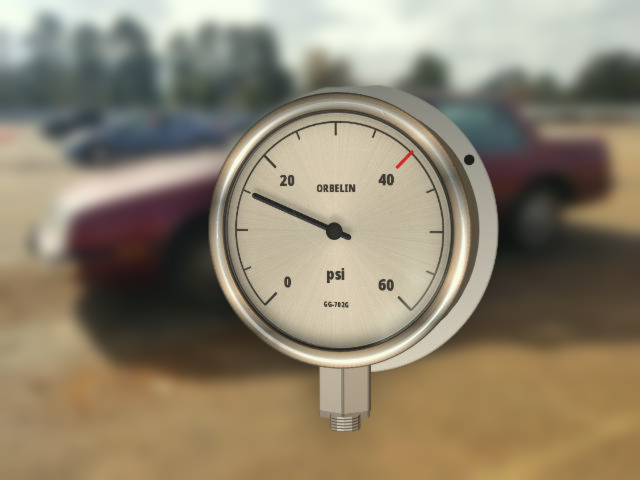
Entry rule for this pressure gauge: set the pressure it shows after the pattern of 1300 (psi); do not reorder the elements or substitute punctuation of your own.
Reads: 15 (psi)
